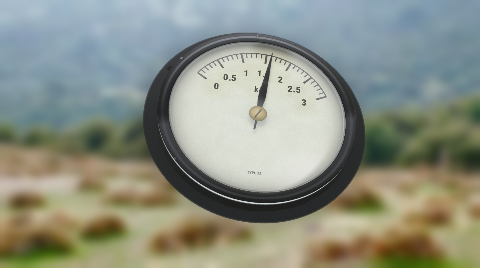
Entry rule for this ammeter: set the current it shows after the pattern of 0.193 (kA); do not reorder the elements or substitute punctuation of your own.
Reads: 1.6 (kA)
